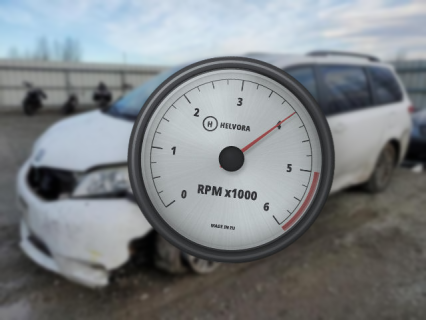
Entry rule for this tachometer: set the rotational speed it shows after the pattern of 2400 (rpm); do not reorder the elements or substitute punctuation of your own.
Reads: 4000 (rpm)
